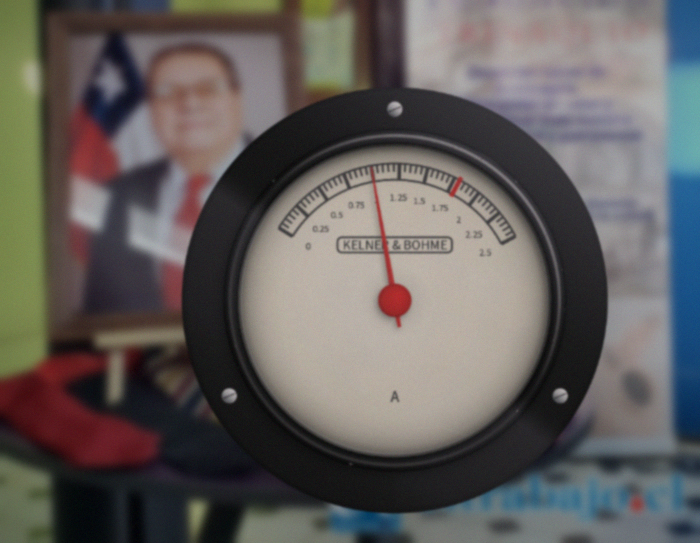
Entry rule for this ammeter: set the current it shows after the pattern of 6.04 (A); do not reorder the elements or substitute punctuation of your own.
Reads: 1 (A)
